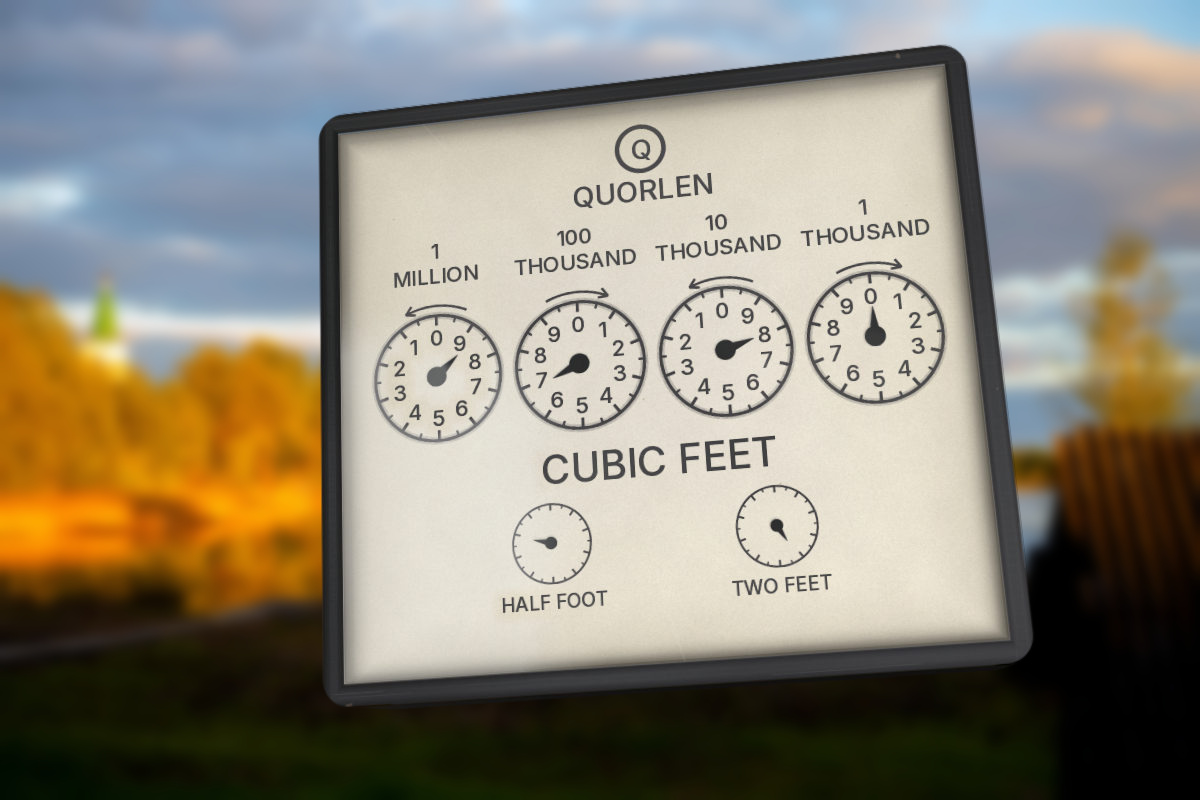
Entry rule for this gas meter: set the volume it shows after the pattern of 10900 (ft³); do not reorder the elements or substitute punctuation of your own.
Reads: 868000 (ft³)
